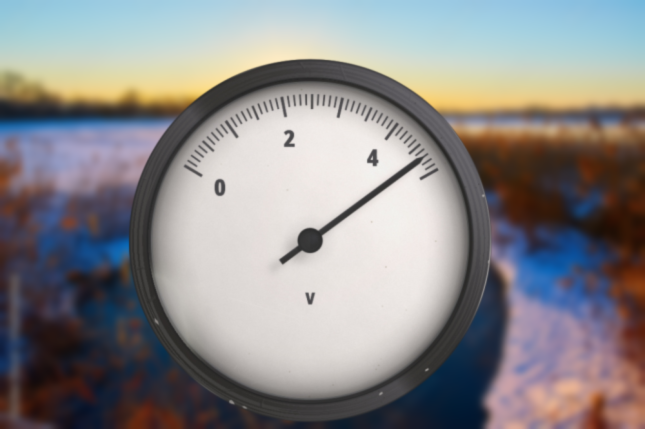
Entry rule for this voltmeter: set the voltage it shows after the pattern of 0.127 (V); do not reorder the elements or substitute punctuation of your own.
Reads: 4.7 (V)
